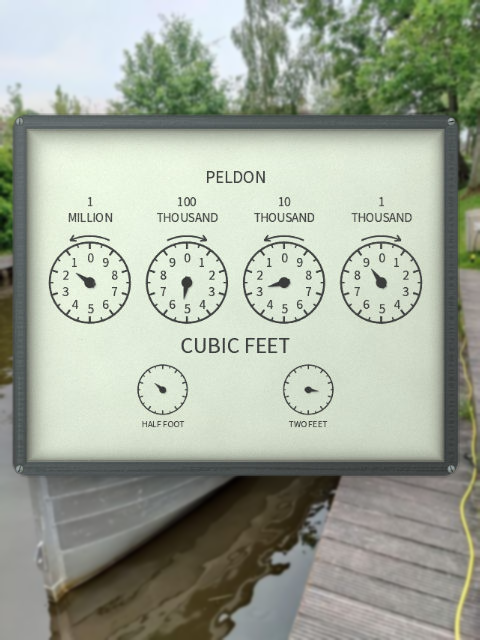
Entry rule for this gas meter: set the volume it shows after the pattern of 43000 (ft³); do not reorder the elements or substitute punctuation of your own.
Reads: 152900 (ft³)
